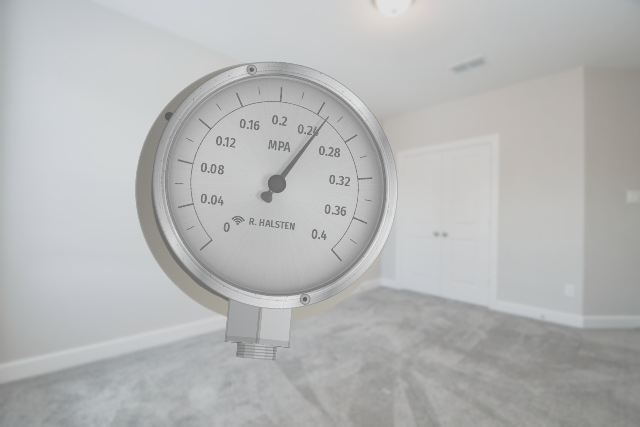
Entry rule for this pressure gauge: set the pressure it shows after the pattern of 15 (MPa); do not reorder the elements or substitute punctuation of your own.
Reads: 0.25 (MPa)
